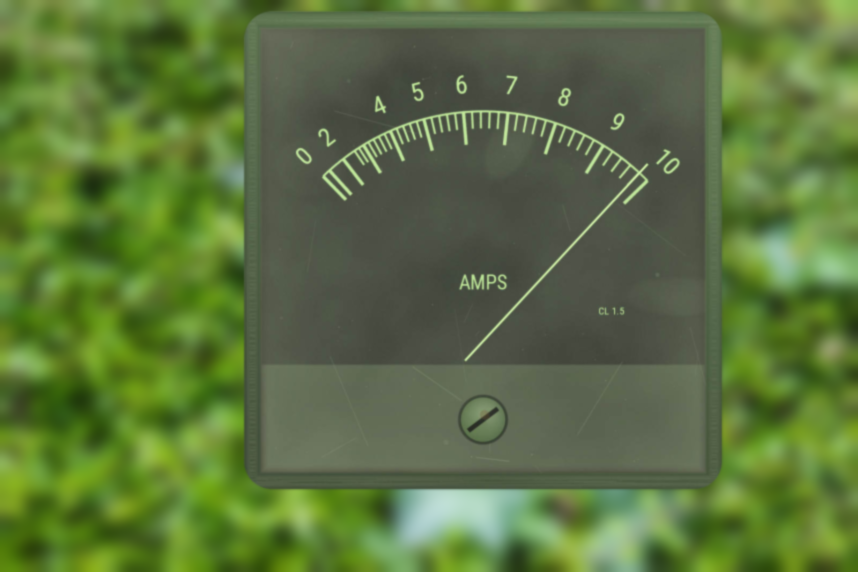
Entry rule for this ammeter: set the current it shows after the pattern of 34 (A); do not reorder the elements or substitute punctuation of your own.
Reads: 9.8 (A)
